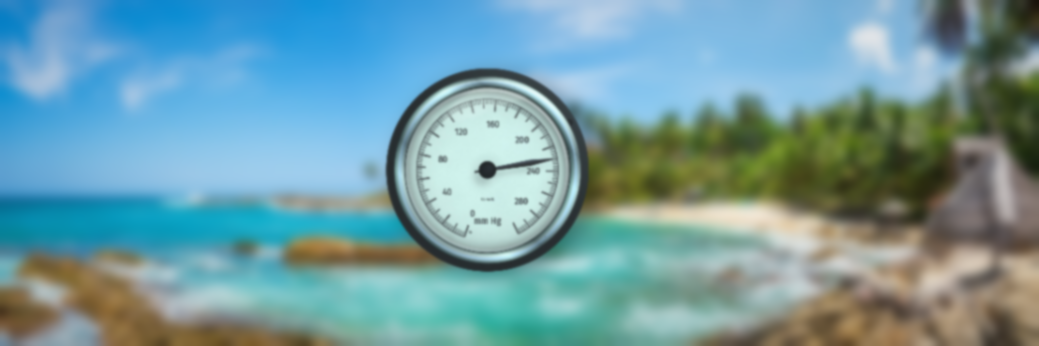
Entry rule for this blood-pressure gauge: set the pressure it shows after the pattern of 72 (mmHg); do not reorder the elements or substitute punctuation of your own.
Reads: 230 (mmHg)
